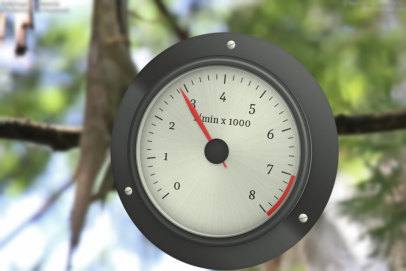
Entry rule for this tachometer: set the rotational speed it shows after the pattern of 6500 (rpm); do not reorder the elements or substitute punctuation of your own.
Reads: 2900 (rpm)
